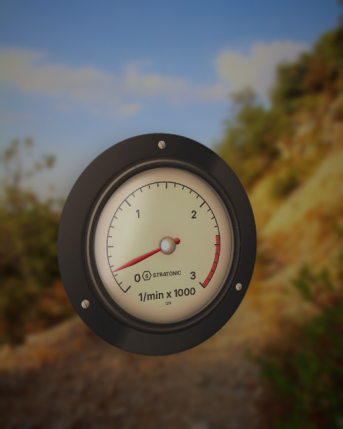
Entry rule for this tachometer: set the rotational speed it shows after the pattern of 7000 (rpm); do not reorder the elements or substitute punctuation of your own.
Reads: 250 (rpm)
